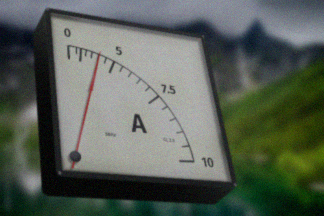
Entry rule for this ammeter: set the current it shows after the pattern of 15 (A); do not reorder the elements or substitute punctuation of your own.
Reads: 4 (A)
